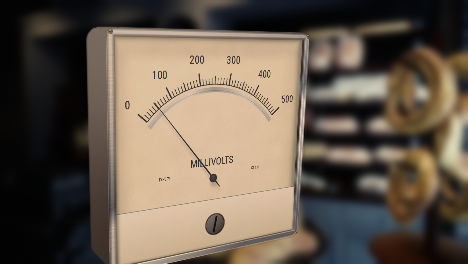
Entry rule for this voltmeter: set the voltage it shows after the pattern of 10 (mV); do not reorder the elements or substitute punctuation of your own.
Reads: 50 (mV)
